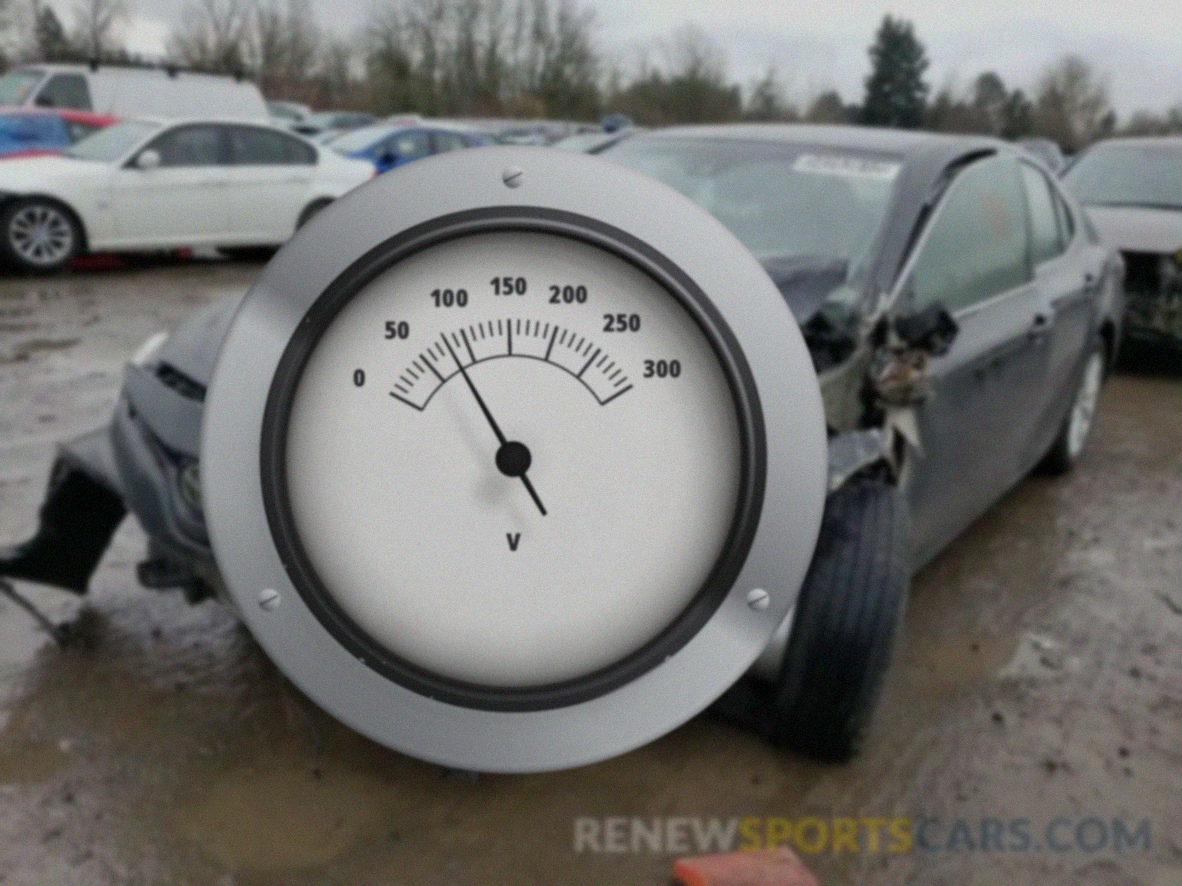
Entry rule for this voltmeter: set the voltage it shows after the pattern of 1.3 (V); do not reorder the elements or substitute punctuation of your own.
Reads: 80 (V)
